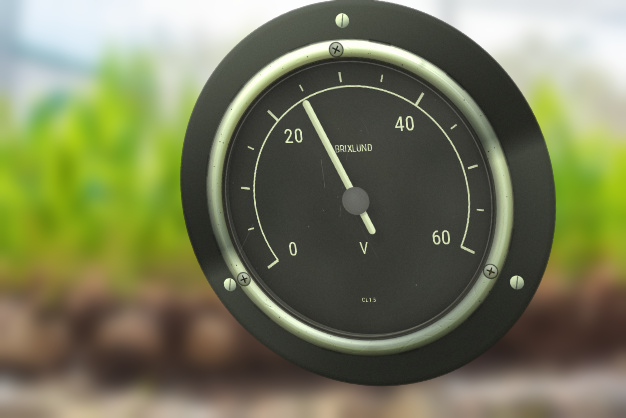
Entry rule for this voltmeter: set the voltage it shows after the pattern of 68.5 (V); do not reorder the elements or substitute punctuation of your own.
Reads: 25 (V)
